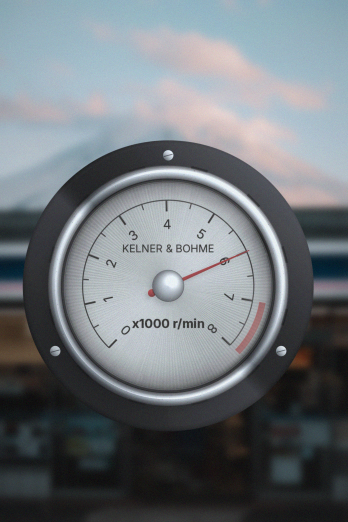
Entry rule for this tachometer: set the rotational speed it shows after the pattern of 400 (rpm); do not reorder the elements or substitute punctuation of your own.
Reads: 6000 (rpm)
